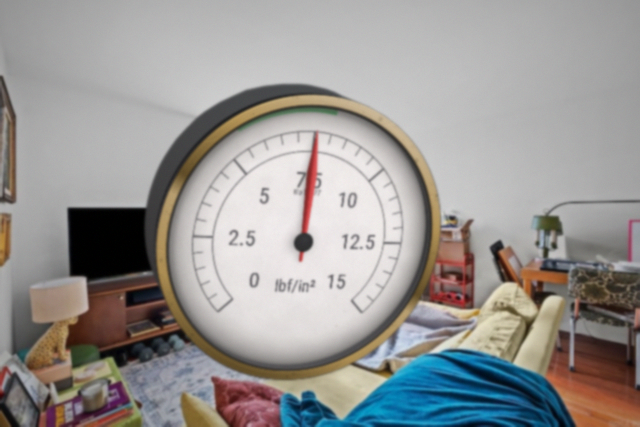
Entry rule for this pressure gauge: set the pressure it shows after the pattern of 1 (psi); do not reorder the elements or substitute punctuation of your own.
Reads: 7.5 (psi)
